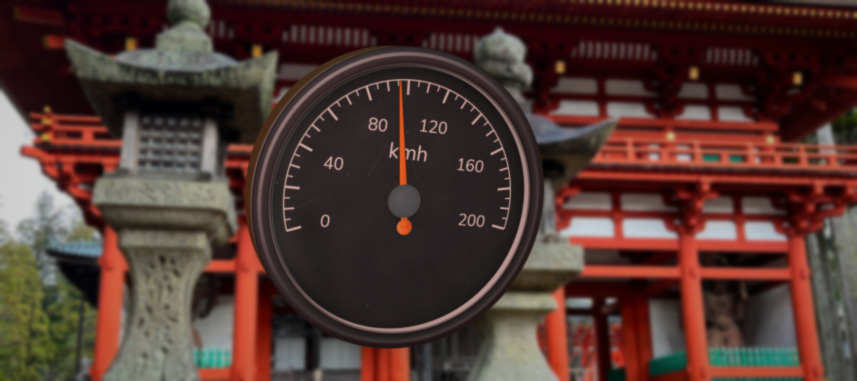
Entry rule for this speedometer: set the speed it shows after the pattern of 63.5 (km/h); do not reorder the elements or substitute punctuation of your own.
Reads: 95 (km/h)
